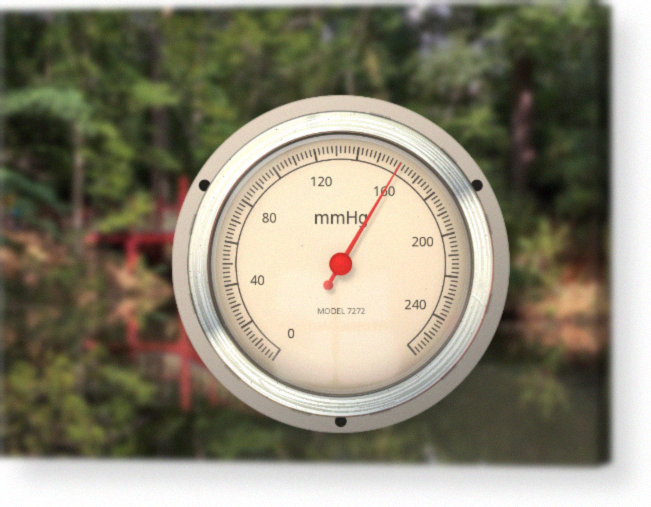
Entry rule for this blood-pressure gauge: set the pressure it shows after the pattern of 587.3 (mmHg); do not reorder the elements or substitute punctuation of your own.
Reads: 160 (mmHg)
